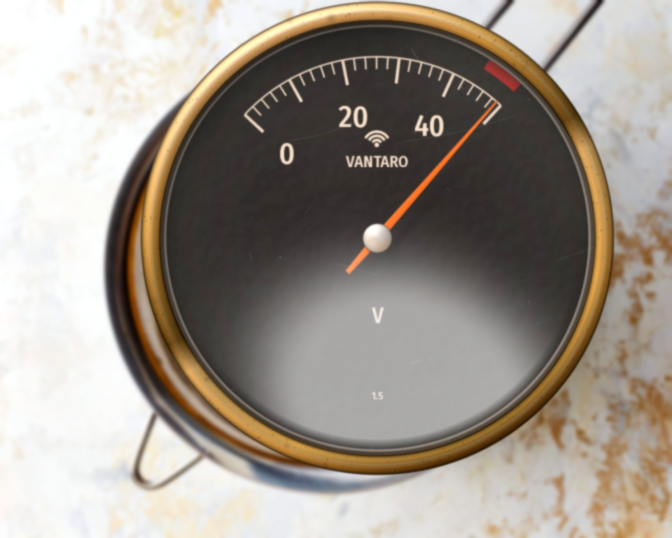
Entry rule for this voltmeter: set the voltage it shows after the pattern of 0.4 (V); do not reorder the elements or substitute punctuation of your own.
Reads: 49 (V)
